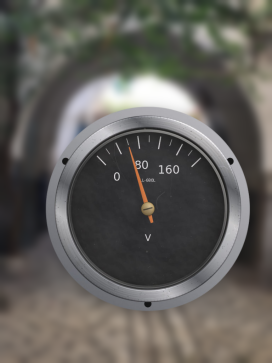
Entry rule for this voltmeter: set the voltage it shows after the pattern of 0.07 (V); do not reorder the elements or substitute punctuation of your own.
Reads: 60 (V)
